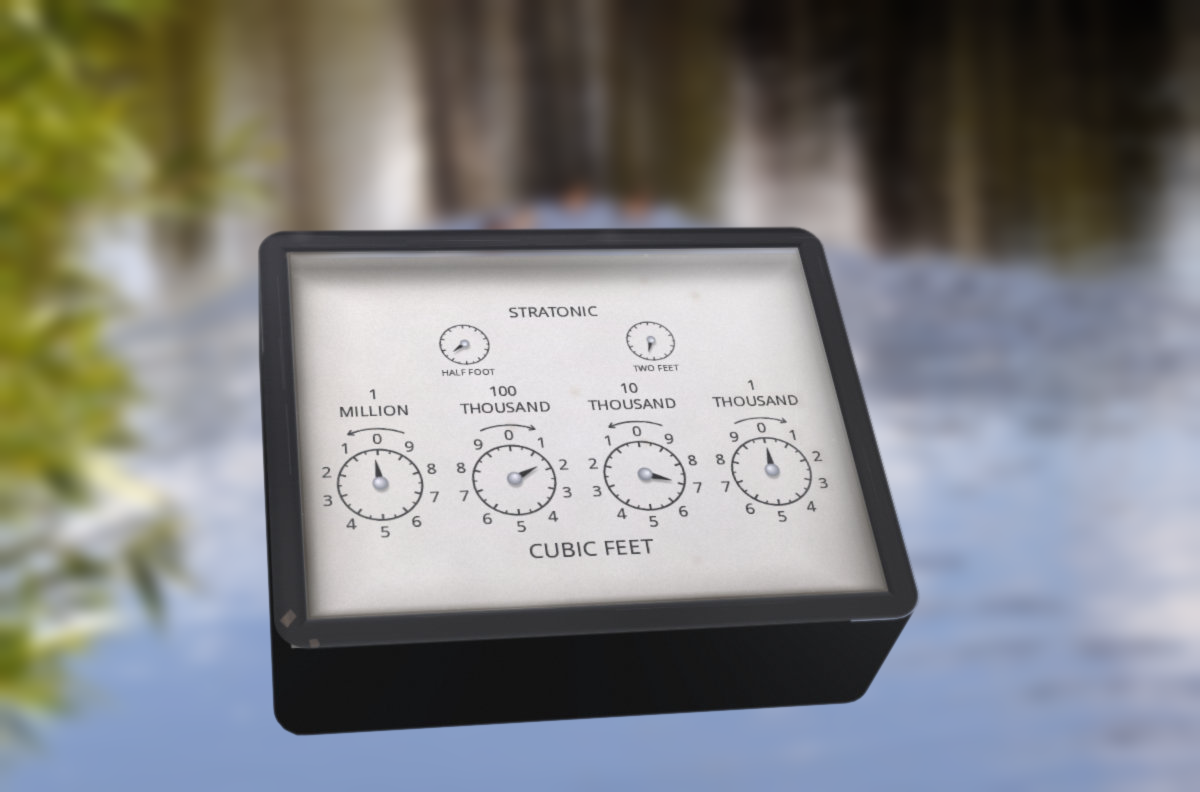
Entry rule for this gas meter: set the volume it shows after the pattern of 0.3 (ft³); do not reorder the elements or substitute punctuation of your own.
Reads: 17000 (ft³)
